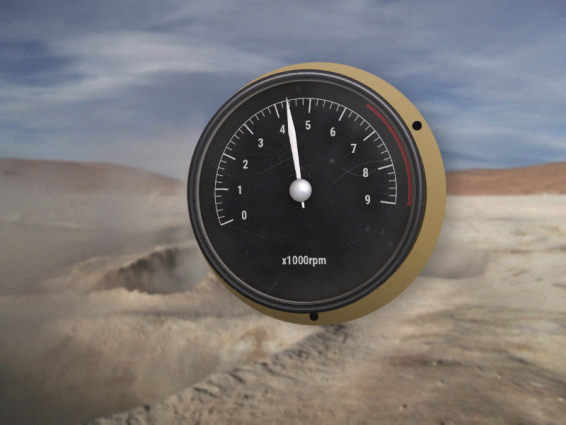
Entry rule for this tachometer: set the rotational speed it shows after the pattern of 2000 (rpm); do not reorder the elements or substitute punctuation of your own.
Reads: 4400 (rpm)
